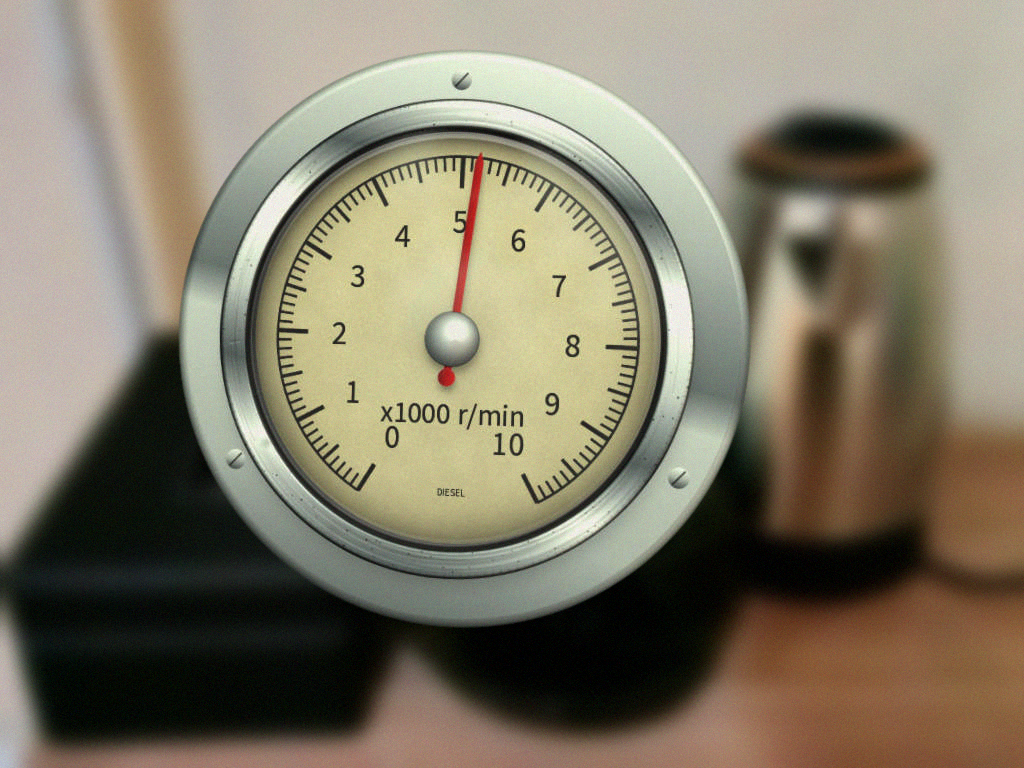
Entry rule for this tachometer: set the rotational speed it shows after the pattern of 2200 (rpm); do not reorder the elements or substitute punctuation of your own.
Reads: 5200 (rpm)
